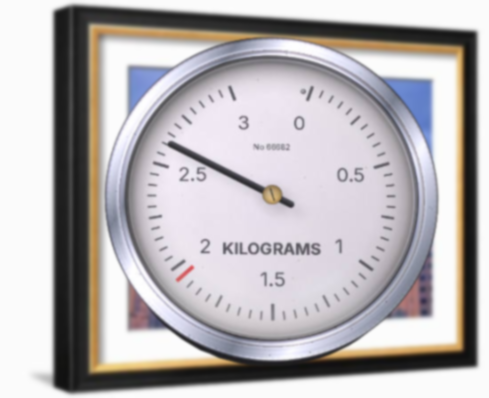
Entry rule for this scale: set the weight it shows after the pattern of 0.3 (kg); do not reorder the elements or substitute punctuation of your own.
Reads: 2.6 (kg)
